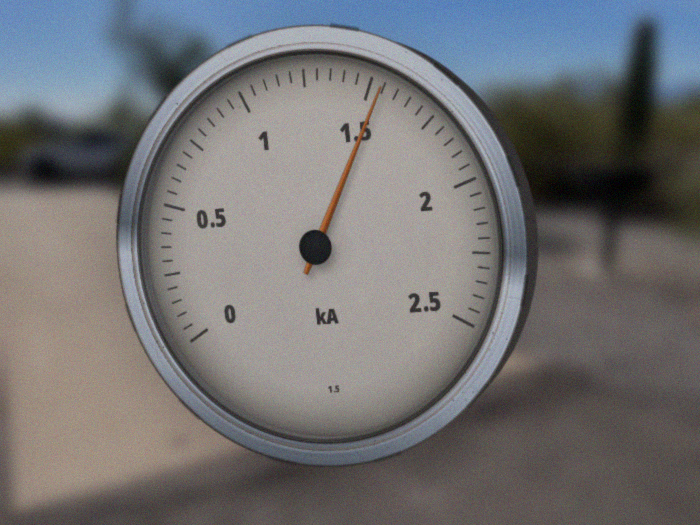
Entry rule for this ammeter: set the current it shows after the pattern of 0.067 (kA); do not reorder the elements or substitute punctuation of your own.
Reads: 1.55 (kA)
